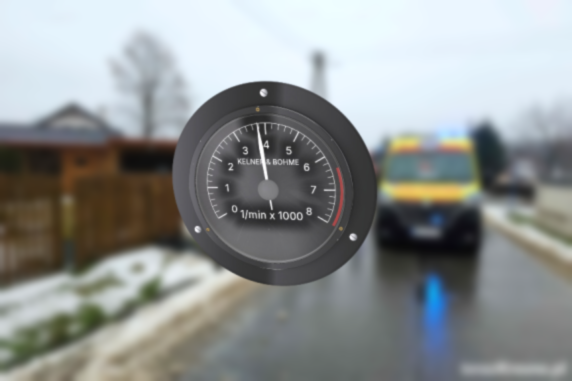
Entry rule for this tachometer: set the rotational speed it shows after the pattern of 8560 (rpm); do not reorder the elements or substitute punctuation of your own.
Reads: 3800 (rpm)
